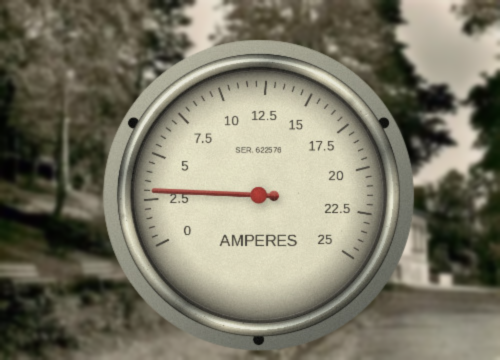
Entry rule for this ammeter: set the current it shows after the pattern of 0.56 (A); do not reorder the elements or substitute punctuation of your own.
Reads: 3 (A)
